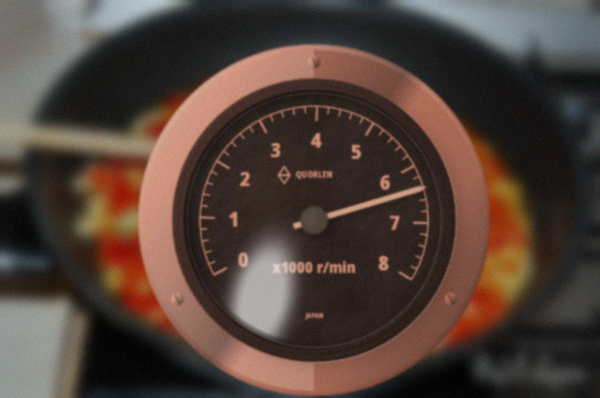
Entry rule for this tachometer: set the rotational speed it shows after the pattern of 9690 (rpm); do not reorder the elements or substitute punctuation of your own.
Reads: 6400 (rpm)
